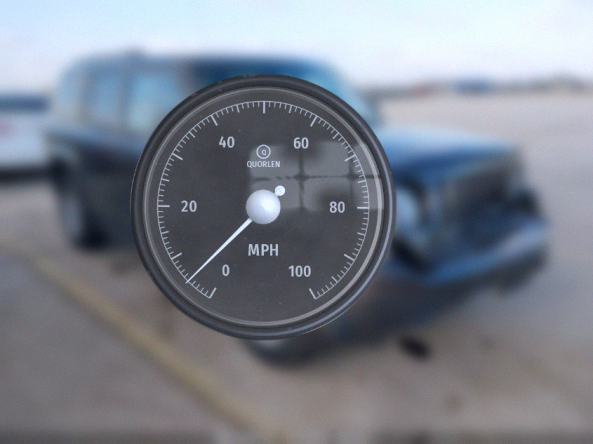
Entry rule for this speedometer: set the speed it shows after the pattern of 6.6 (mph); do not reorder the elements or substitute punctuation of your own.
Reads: 5 (mph)
